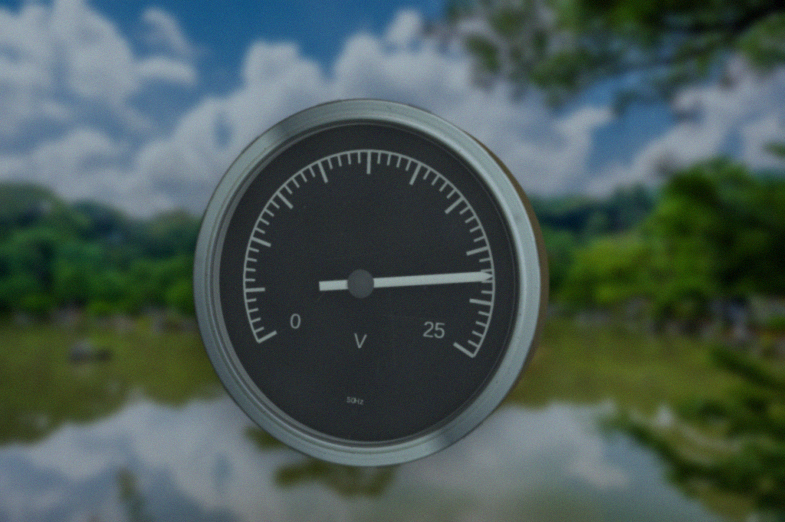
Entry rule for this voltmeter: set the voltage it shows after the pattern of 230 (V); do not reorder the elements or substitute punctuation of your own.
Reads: 21.25 (V)
